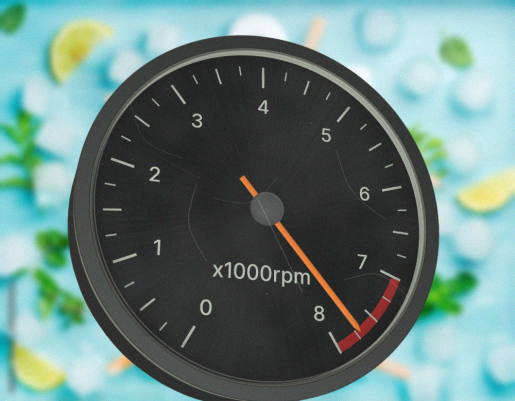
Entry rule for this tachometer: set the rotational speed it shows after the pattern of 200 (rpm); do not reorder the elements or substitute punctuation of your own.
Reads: 7750 (rpm)
